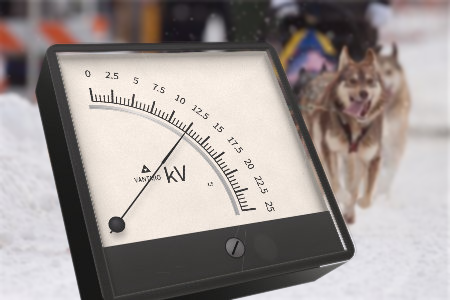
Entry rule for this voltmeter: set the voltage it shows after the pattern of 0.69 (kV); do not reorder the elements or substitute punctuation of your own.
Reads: 12.5 (kV)
